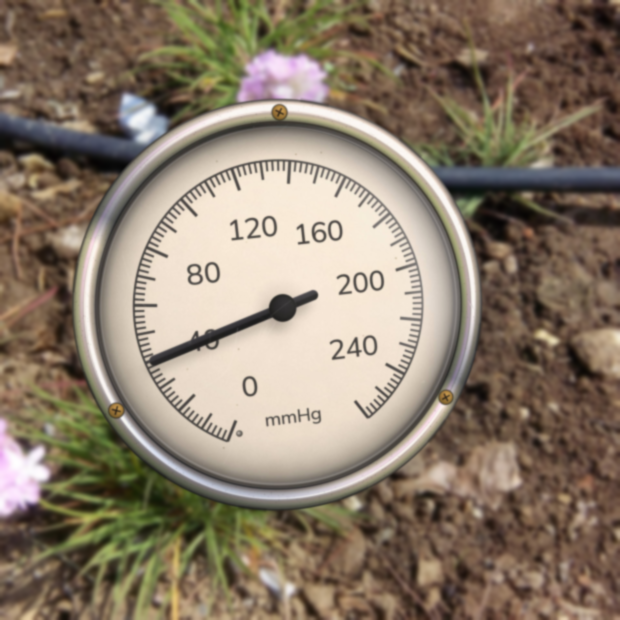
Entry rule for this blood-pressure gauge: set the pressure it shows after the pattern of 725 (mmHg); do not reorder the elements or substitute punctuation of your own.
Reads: 40 (mmHg)
